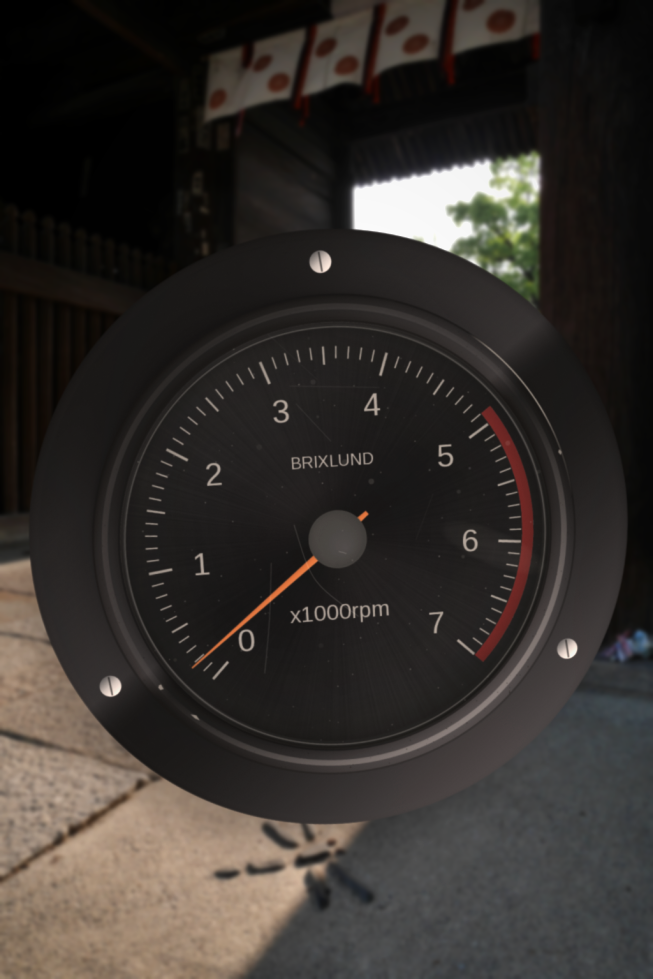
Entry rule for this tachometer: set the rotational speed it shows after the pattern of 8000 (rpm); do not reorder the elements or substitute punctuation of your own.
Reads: 200 (rpm)
